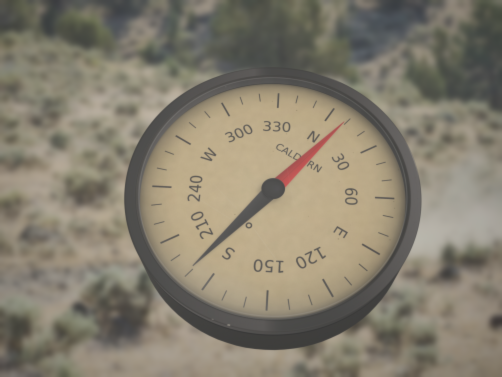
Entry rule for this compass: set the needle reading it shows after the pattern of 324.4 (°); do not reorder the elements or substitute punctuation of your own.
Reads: 10 (°)
